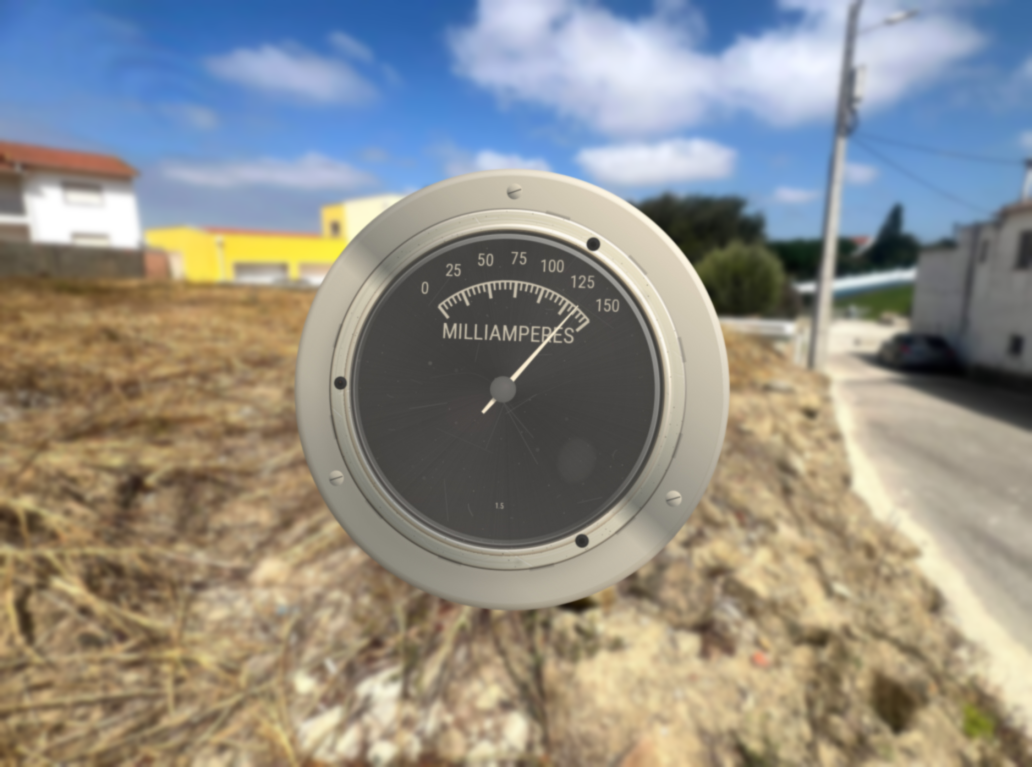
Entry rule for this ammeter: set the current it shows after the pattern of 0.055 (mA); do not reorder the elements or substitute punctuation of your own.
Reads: 135 (mA)
